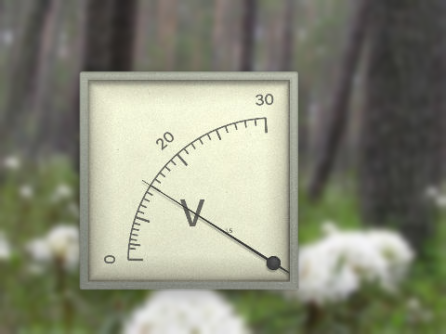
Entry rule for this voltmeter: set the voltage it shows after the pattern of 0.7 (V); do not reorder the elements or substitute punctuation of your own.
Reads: 15 (V)
